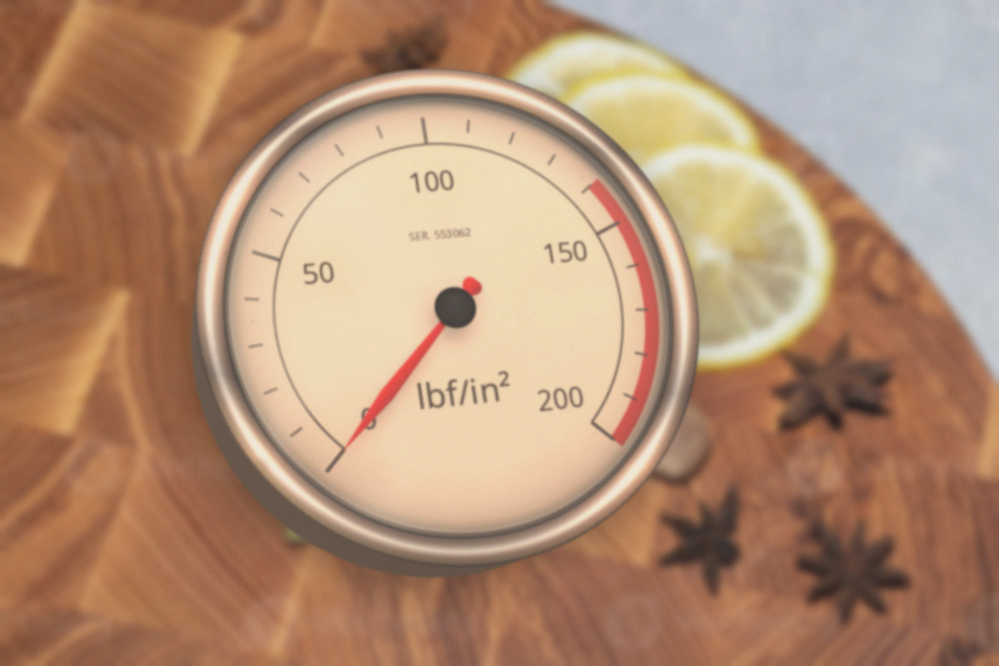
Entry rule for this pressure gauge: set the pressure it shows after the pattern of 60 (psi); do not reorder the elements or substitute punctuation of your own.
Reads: 0 (psi)
